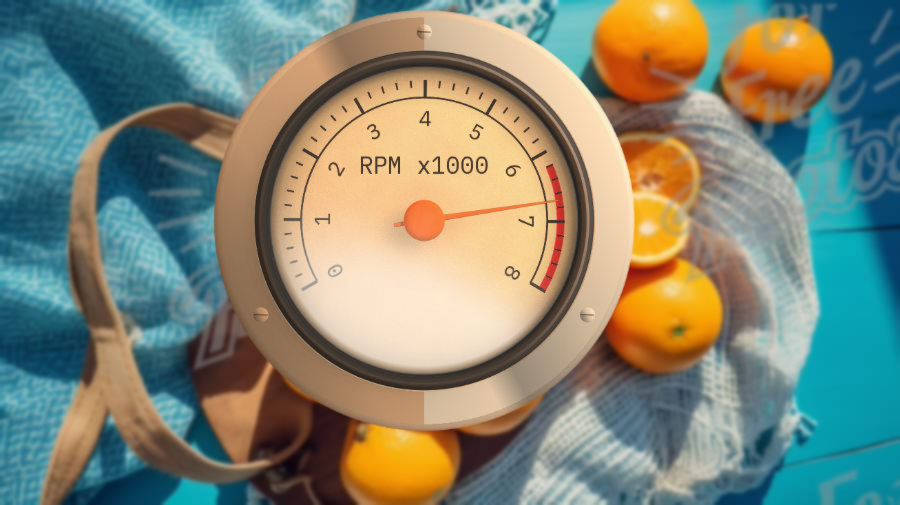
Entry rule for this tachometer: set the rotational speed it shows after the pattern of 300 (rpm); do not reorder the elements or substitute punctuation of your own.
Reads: 6700 (rpm)
